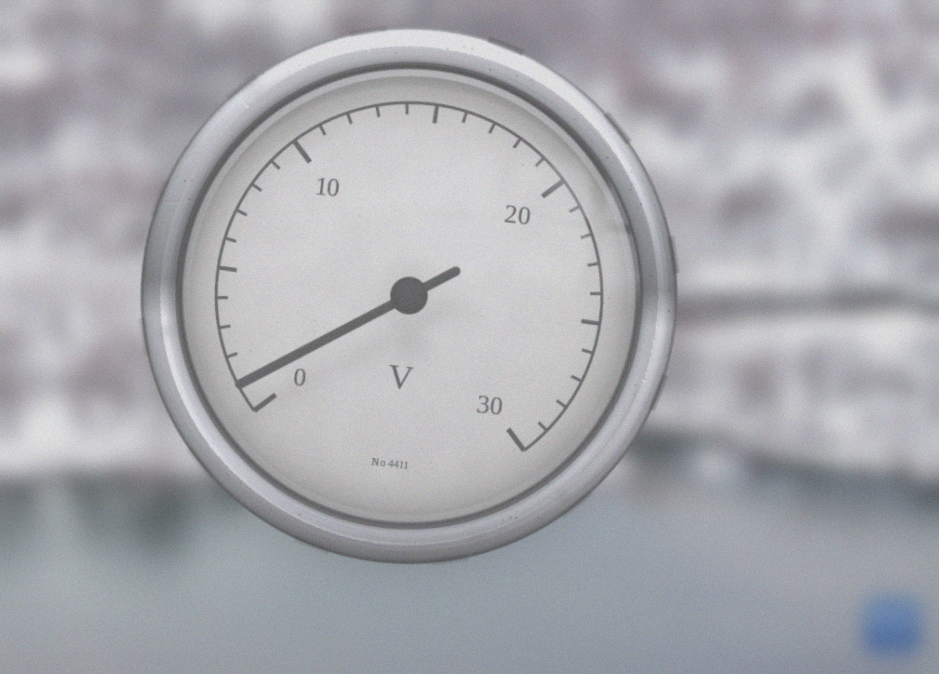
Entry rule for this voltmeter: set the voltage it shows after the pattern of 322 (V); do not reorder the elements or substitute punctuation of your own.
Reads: 1 (V)
